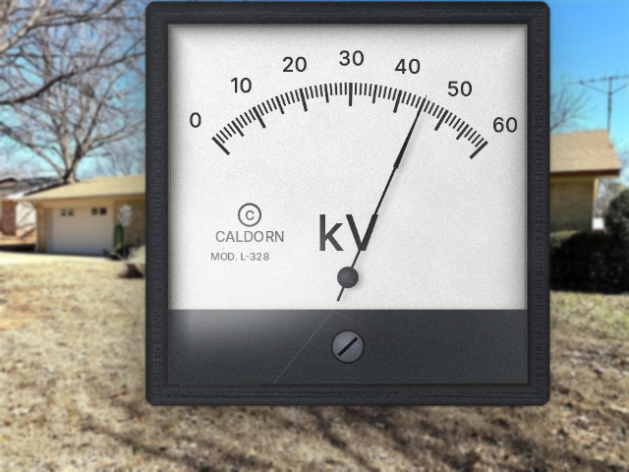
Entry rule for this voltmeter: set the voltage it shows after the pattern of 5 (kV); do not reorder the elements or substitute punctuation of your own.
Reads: 45 (kV)
